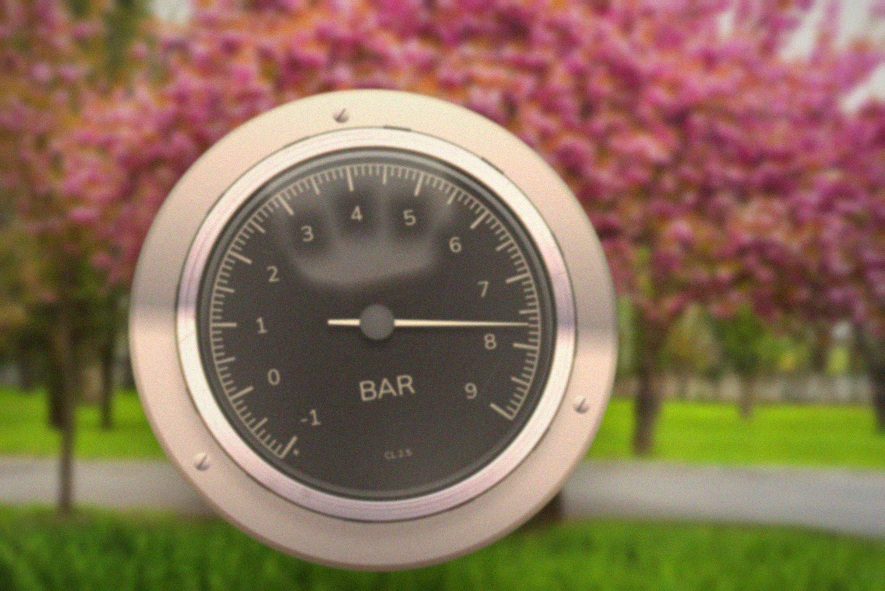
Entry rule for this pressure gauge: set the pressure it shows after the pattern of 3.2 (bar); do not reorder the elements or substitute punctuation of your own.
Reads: 7.7 (bar)
